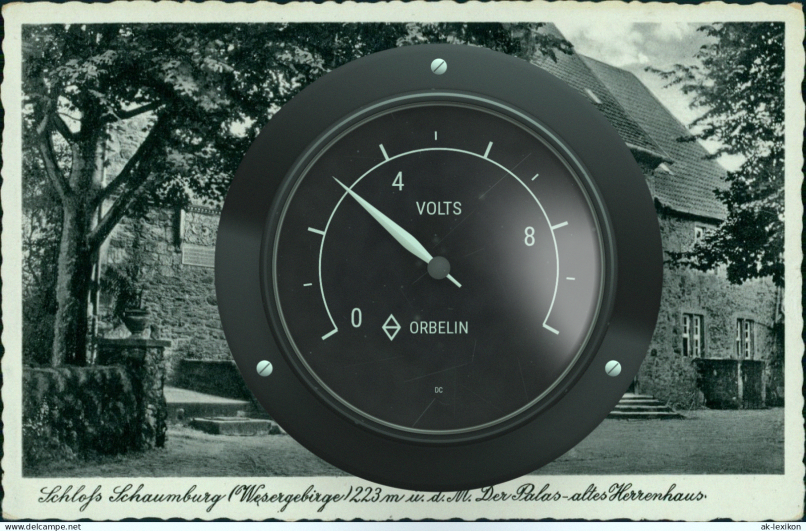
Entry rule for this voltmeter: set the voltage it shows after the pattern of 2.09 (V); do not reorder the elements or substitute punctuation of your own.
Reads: 3 (V)
